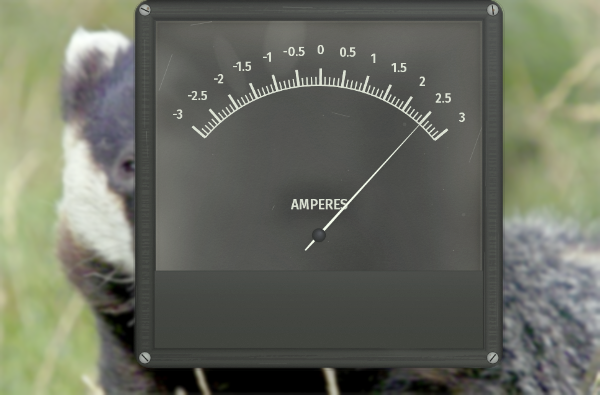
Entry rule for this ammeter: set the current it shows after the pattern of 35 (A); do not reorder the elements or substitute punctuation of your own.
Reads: 2.5 (A)
